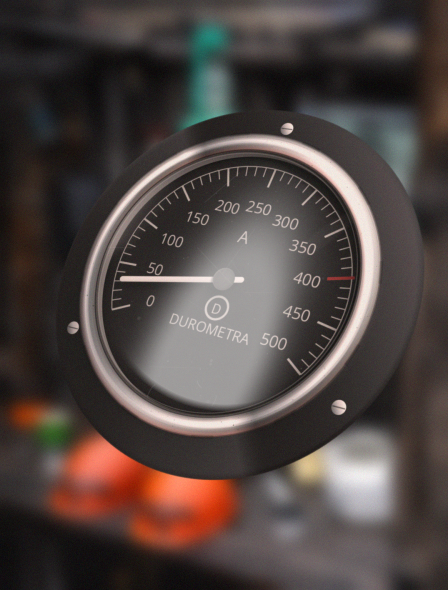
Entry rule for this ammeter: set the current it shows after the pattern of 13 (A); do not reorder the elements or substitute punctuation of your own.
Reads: 30 (A)
